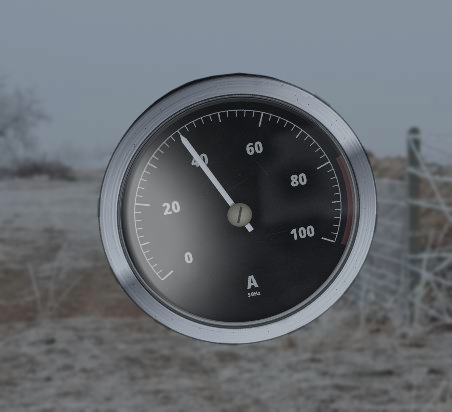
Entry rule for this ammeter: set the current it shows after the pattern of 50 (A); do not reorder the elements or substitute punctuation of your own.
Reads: 40 (A)
